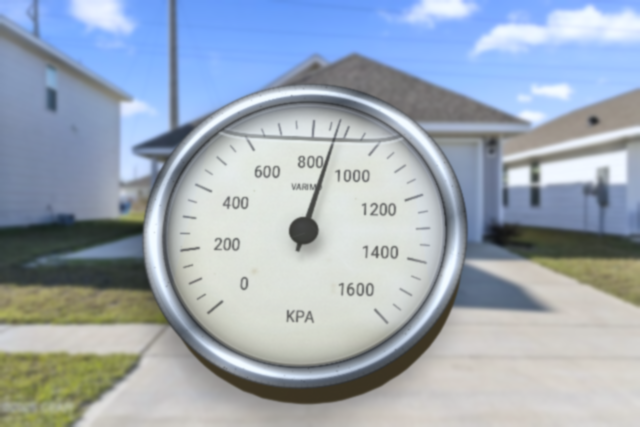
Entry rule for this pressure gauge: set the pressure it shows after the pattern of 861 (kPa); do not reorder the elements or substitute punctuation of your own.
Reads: 875 (kPa)
